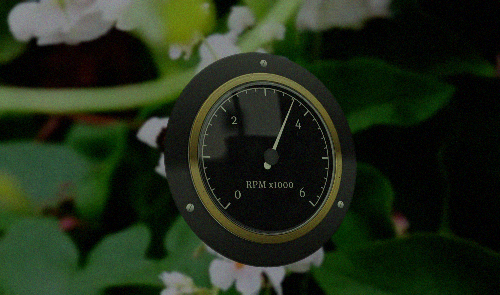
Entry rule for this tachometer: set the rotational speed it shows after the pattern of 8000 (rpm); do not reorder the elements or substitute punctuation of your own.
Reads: 3600 (rpm)
